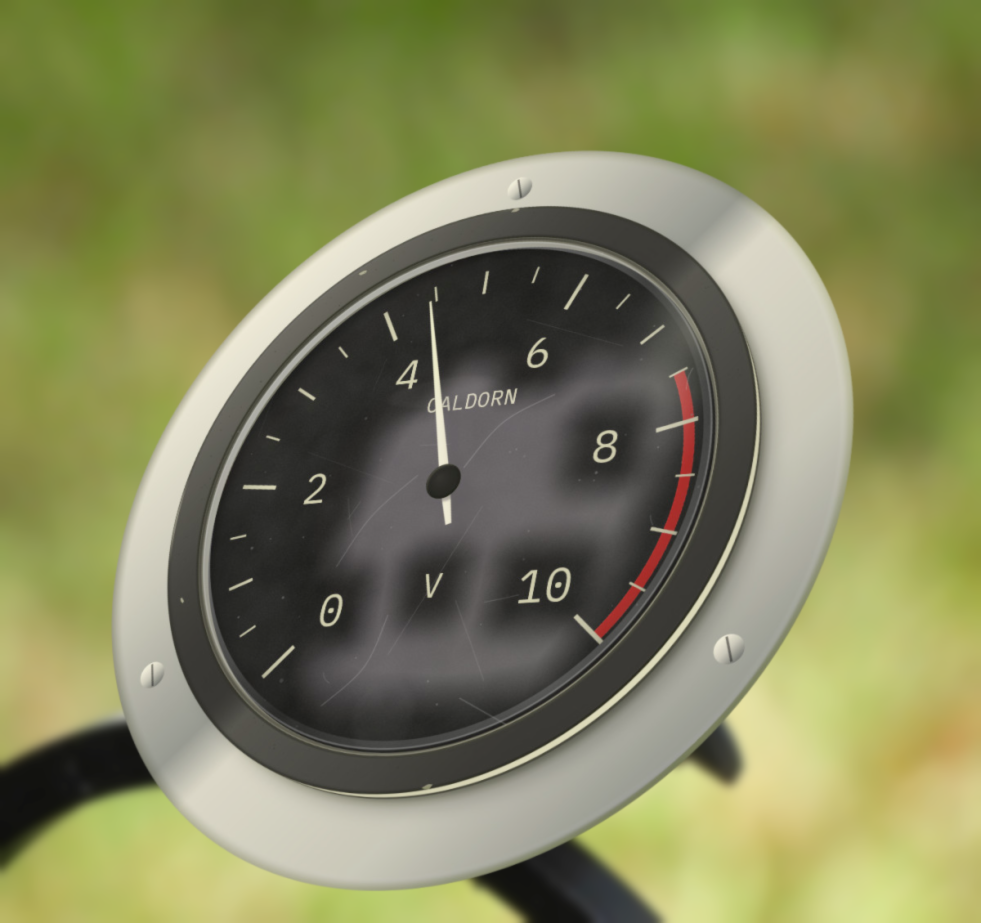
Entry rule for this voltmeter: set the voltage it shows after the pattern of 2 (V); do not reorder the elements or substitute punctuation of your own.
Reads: 4.5 (V)
